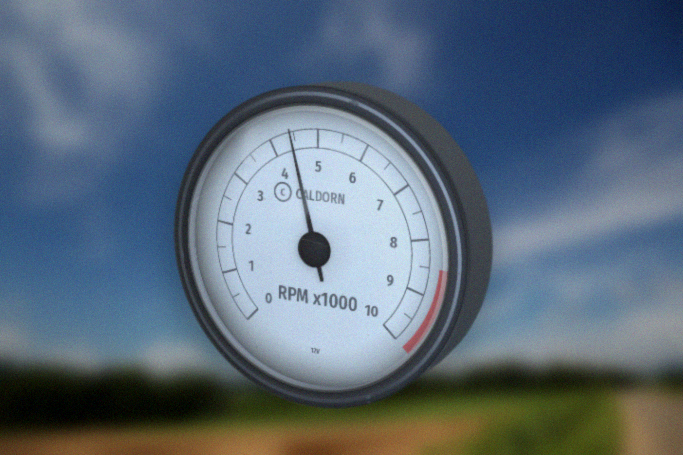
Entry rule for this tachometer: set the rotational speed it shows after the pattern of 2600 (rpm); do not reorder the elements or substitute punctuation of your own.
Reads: 4500 (rpm)
